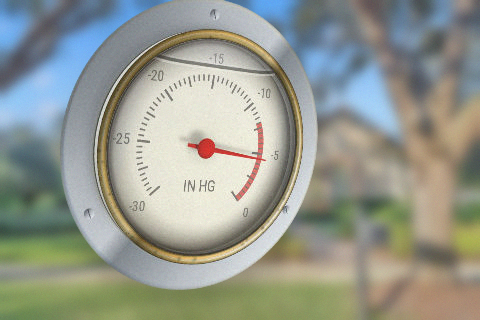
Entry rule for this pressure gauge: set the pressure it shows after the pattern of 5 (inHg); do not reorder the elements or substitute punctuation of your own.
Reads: -4.5 (inHg)
